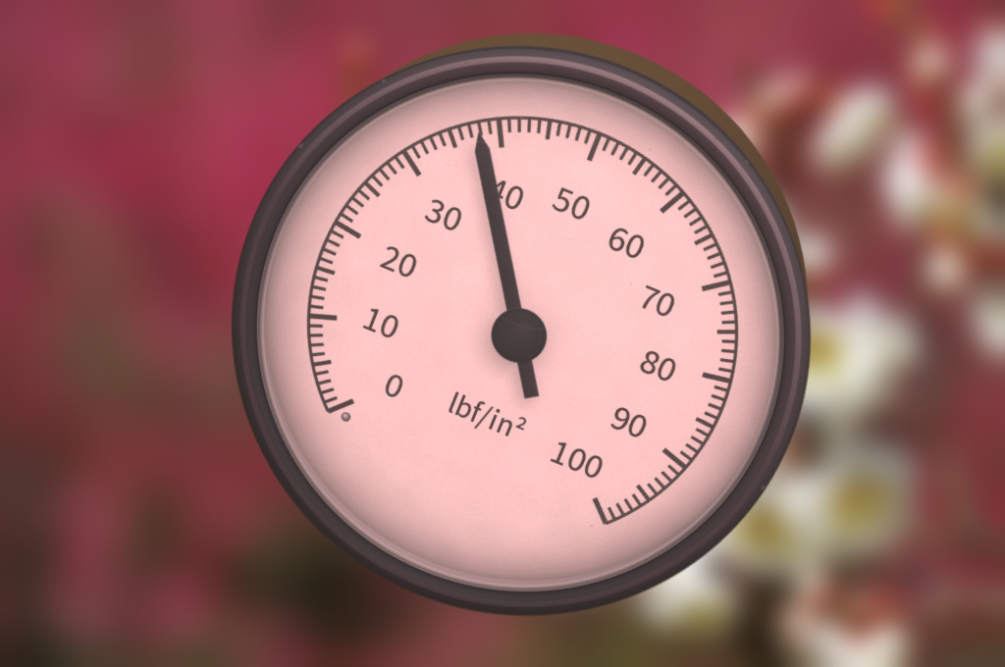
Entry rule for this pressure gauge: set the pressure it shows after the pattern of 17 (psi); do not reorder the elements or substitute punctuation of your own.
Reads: 38 (psi)
